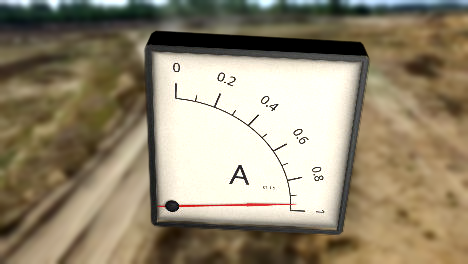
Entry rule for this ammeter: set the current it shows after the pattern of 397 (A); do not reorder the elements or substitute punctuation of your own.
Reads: 0.95 (A)
